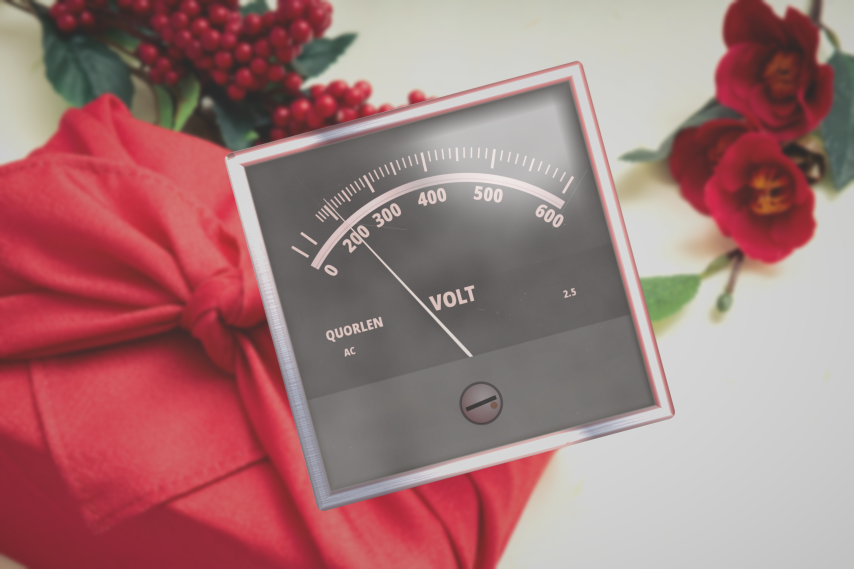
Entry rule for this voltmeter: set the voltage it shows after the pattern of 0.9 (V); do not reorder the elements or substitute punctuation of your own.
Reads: 210 (V)
